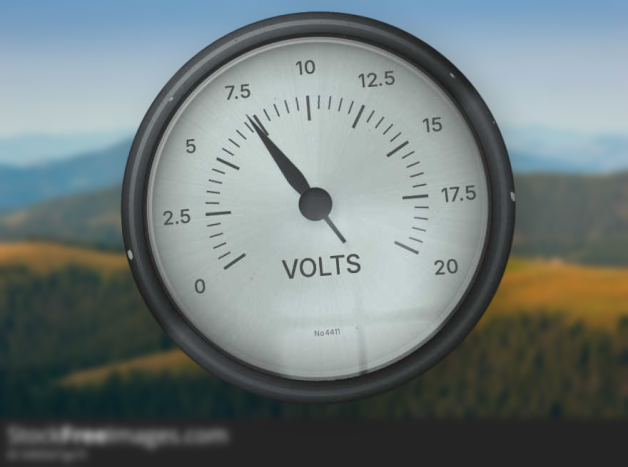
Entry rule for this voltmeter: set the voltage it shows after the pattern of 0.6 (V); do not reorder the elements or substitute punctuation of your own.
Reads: 7.25 (V)
